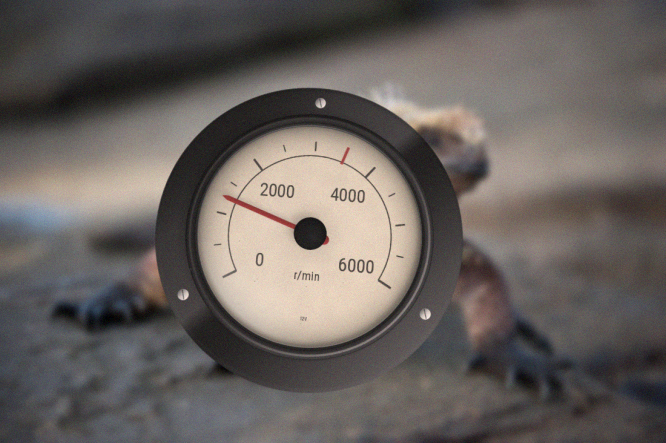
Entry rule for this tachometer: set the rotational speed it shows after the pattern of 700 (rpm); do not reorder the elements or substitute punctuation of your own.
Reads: 1250 (rpm)
